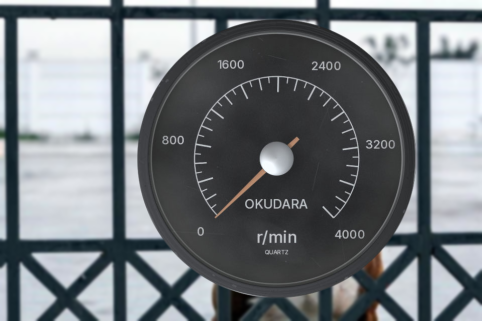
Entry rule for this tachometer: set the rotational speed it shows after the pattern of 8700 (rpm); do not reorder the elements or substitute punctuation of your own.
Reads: 0 (rpm)
